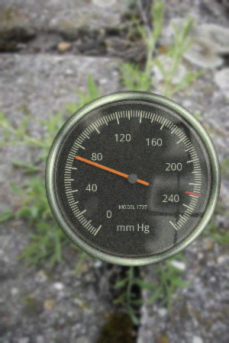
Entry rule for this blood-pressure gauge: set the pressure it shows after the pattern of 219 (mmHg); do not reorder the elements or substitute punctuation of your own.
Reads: 70 (mmHg)
